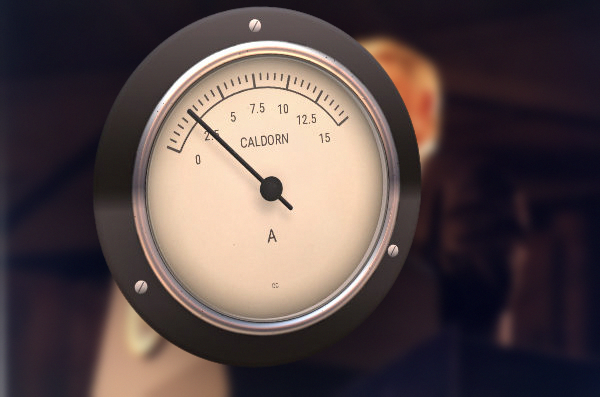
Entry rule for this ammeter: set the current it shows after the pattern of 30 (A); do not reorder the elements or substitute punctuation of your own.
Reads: 2.5 (A)
